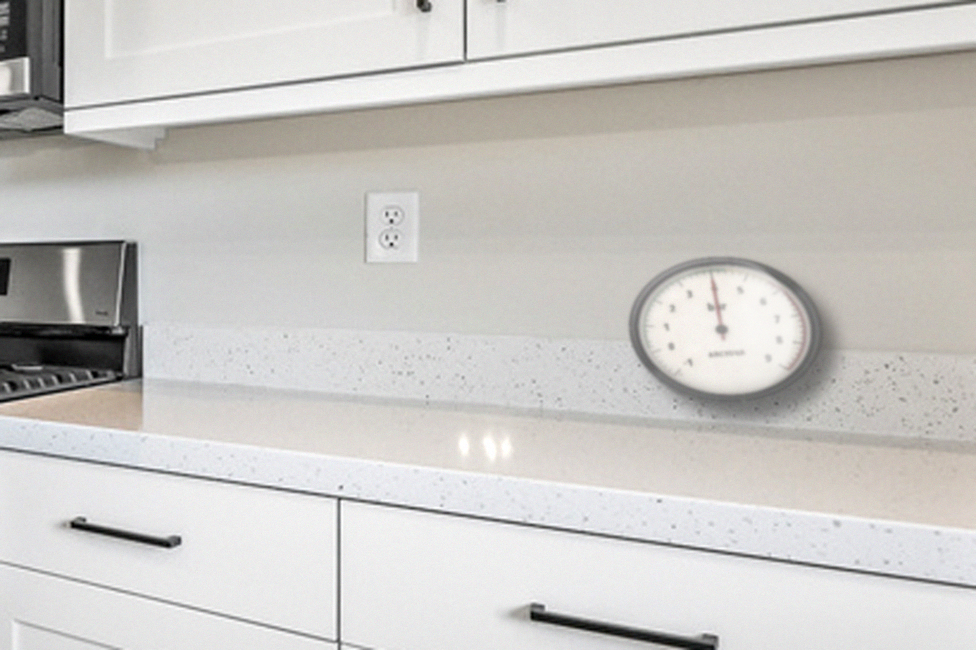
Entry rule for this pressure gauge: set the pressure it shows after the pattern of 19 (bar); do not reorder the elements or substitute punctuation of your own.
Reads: 4 (bar)
